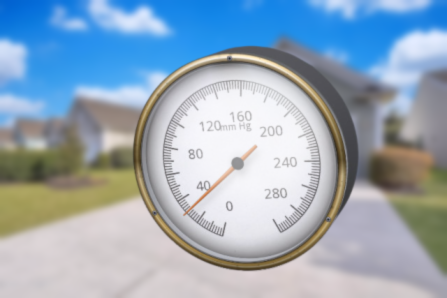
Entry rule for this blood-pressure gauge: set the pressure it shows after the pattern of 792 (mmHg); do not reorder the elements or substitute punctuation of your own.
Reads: 30 (mmHg)
